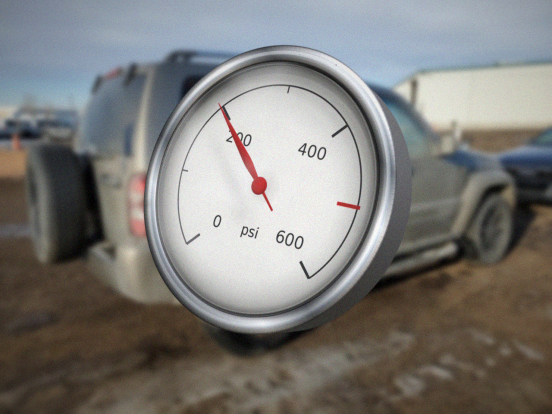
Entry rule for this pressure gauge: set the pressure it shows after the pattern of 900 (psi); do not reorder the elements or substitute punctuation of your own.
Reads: 200 (psi)
